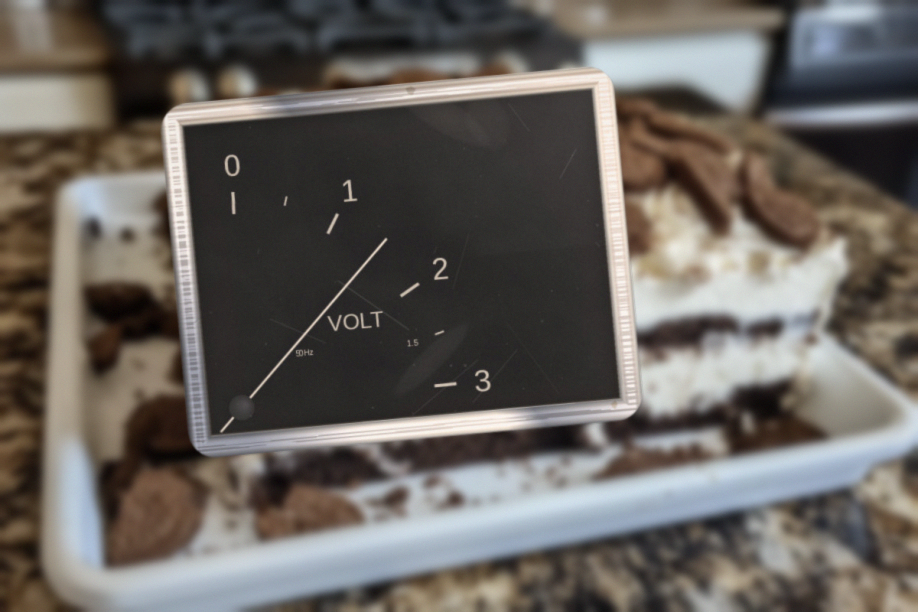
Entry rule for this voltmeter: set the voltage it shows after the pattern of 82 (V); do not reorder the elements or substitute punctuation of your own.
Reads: 1.5 (V)
